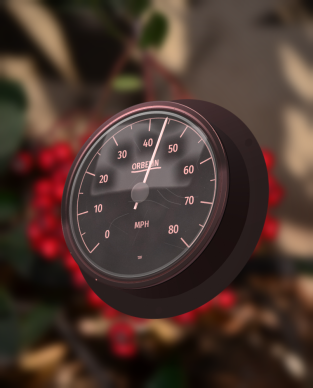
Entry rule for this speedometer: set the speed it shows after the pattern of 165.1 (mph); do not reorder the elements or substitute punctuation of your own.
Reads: 45 (mph)
